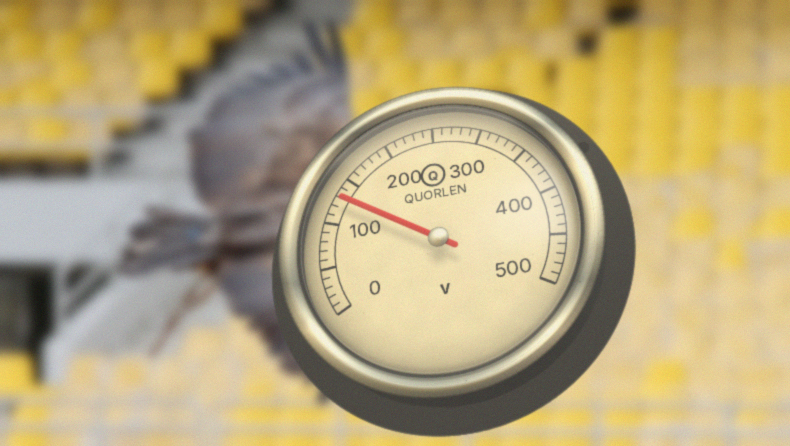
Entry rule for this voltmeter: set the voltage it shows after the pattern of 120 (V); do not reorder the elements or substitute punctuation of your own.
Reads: 130 (V)
